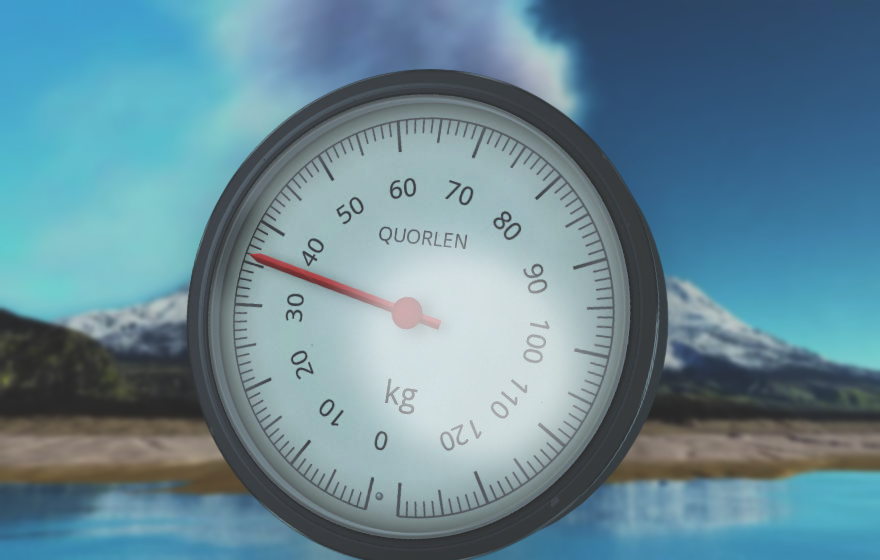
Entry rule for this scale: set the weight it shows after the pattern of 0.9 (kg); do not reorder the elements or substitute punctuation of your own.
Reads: 36 (kg)
